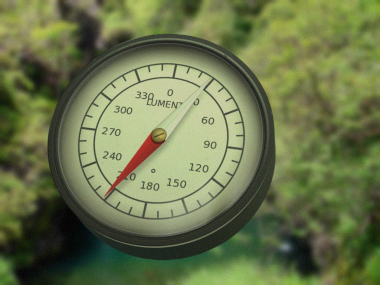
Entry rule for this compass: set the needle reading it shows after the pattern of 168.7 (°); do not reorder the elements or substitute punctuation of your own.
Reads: 210 (°)
